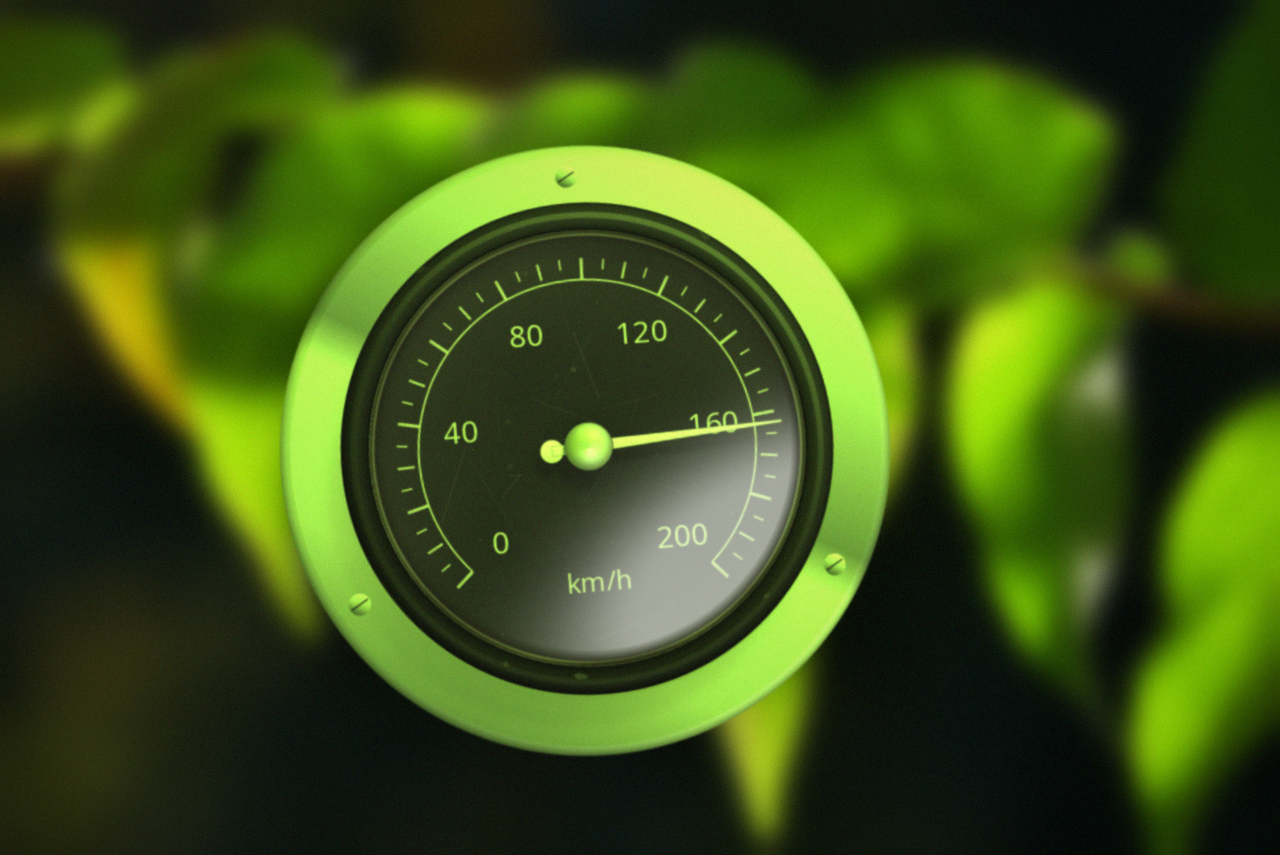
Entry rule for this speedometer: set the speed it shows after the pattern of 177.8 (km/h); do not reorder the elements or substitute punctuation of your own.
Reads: 162.5 (km/h)
